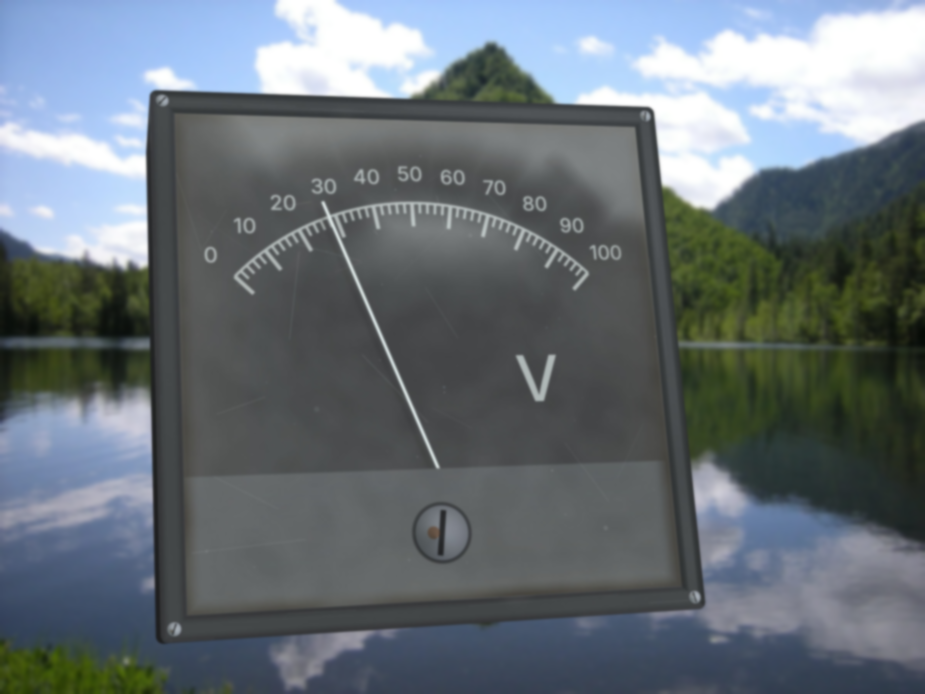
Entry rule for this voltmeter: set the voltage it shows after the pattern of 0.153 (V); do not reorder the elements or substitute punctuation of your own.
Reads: 28 (V)
